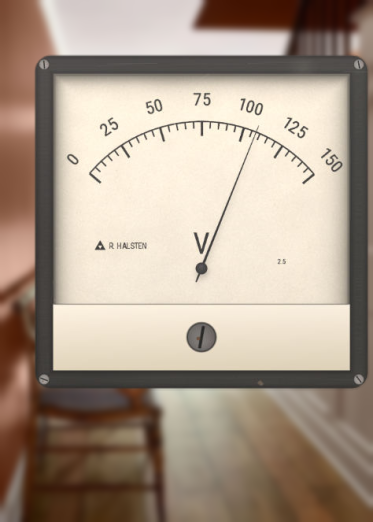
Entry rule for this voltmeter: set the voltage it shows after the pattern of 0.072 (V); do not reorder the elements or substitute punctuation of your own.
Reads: 107.5 (V)
